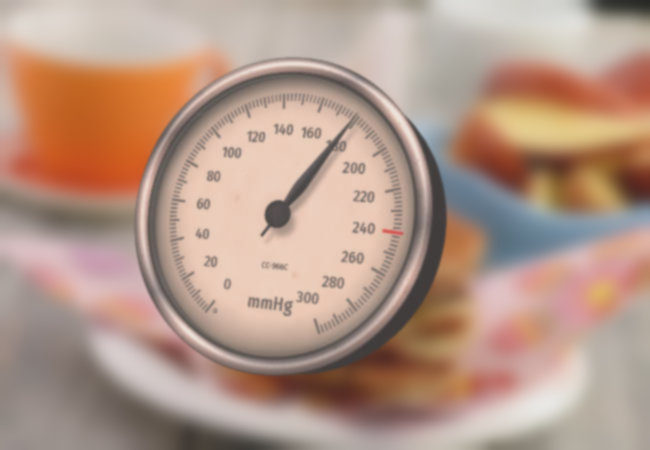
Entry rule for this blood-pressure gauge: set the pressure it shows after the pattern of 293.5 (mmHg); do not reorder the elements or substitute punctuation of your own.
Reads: 180 (mmHg)
